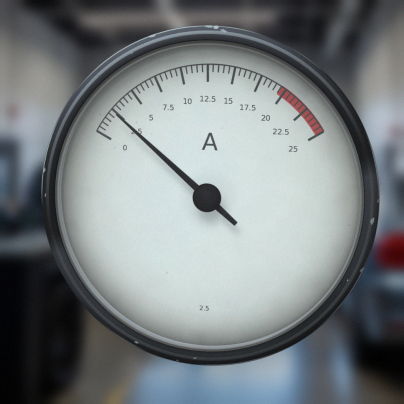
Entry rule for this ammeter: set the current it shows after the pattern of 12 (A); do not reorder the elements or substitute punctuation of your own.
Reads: 2.5 (A)
